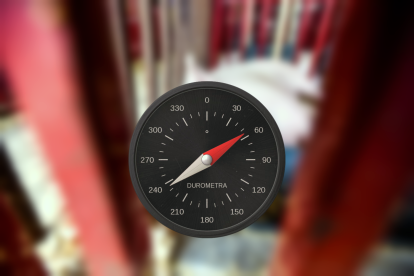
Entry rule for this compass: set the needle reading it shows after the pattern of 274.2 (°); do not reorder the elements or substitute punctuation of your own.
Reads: 55 (°)
